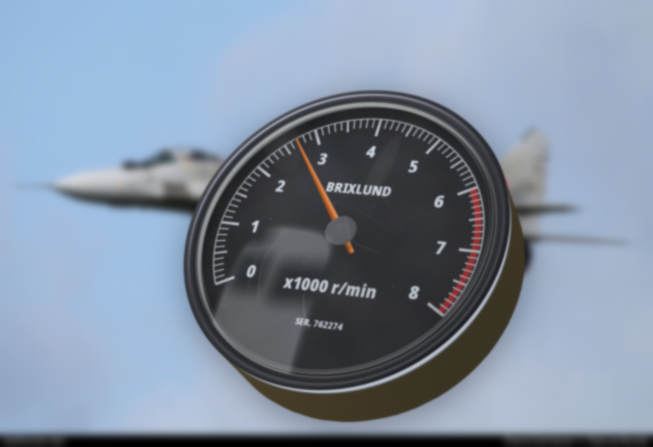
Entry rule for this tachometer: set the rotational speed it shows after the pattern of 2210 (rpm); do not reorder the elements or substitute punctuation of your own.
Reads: 2700 (rpm)
